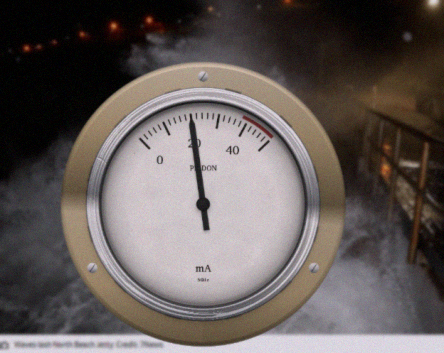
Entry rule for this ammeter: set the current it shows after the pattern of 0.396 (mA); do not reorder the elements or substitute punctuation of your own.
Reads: 20 (mA)
